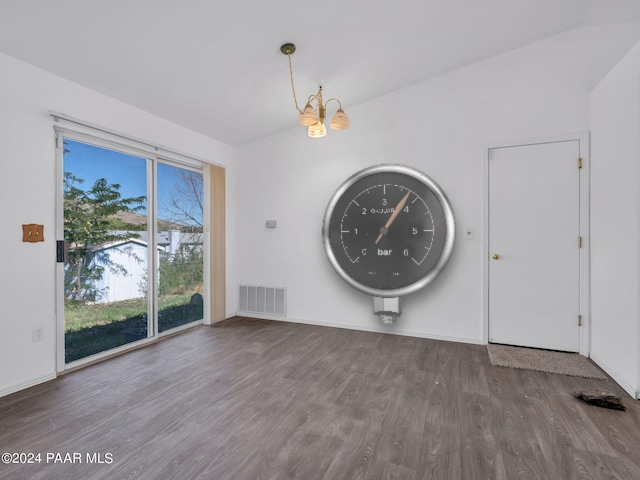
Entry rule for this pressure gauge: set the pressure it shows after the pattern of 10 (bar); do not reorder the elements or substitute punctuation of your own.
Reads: 3.75 (bar)
